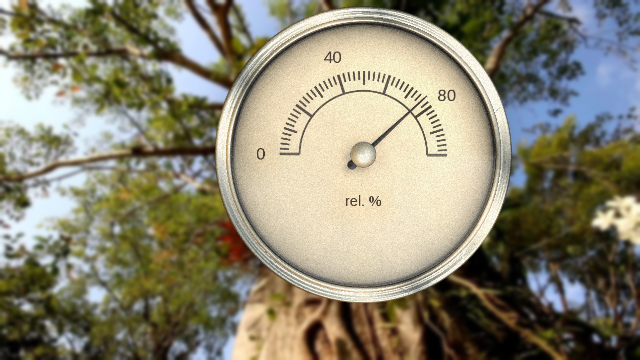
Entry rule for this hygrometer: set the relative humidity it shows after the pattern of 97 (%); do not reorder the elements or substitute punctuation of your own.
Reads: 76 (%)
